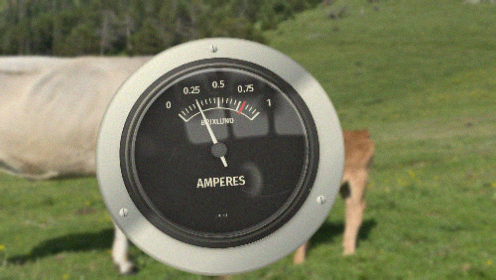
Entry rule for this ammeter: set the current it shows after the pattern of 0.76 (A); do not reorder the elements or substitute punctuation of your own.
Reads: 0.25 (A)
